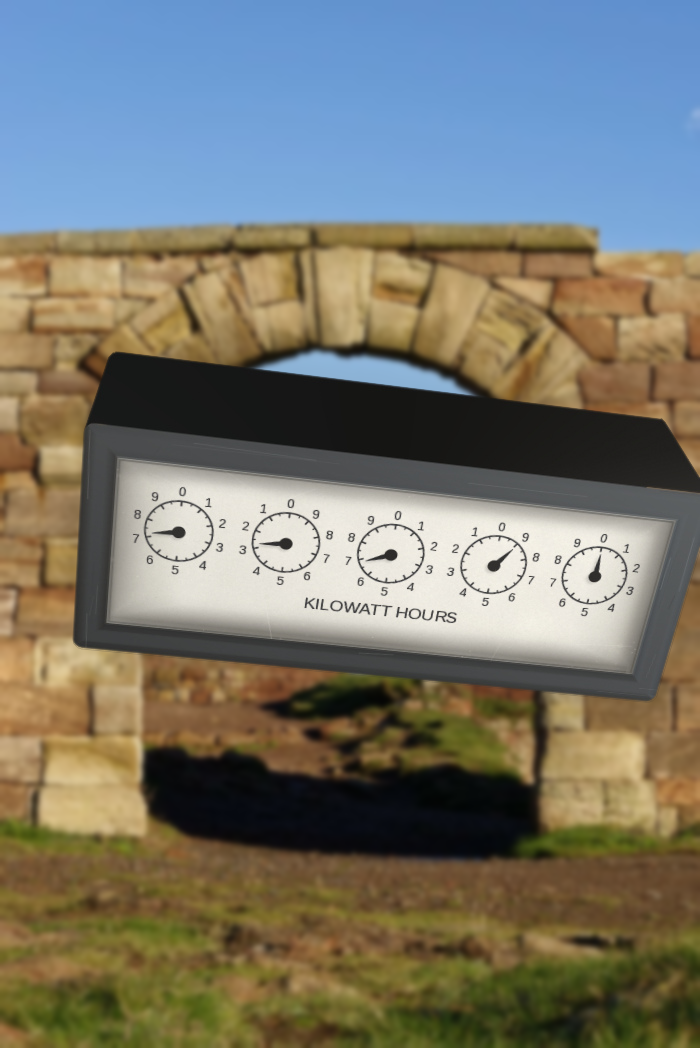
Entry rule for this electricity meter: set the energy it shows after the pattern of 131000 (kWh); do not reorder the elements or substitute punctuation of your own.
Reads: 72690 (kWh)
